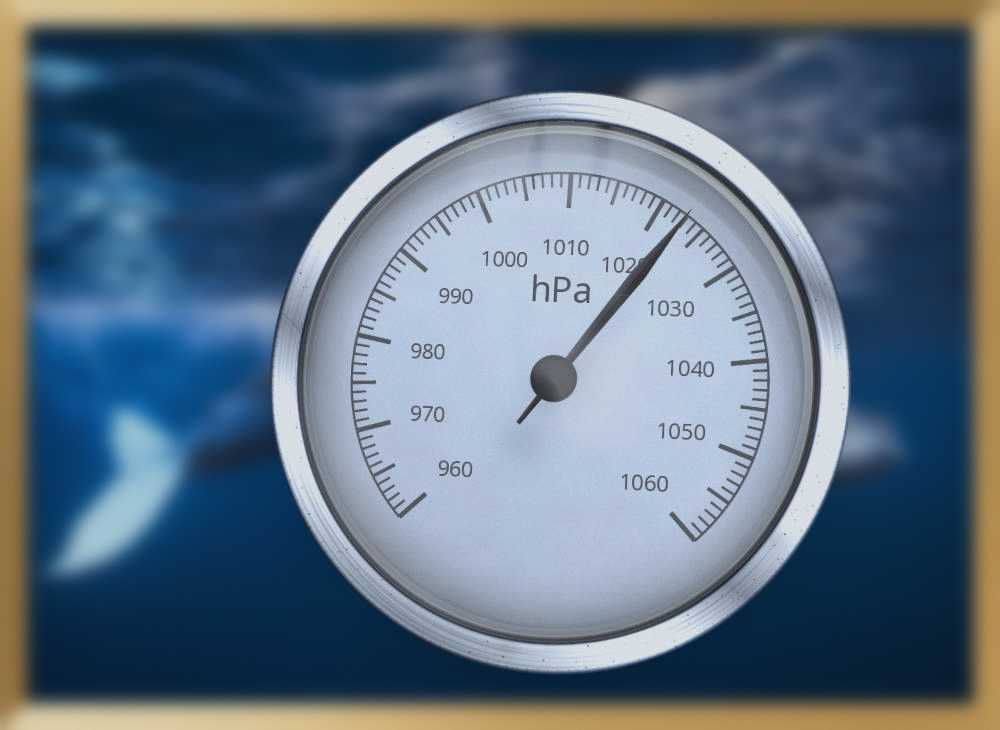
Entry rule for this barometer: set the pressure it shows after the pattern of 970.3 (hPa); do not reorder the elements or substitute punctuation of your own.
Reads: 1023 (hPa)
